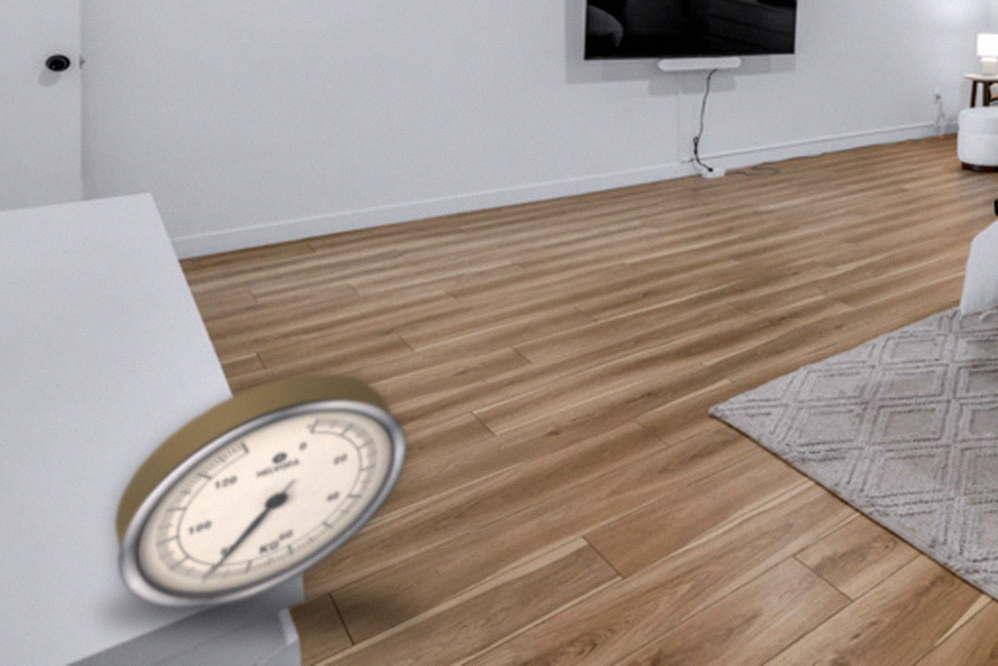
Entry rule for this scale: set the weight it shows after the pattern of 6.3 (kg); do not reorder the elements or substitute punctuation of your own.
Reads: 80 (kg)
